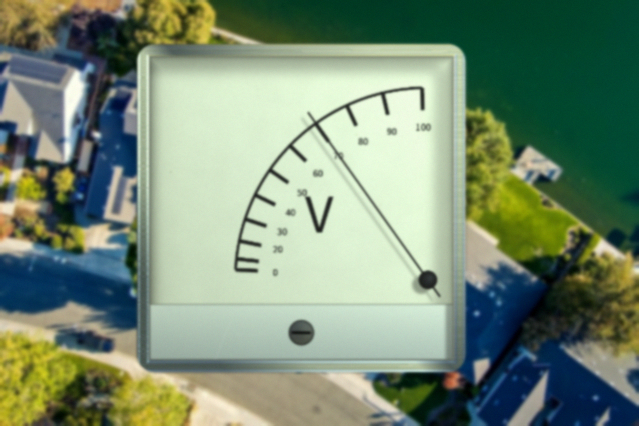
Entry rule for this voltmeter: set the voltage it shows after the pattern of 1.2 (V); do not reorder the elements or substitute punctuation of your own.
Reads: 70 (V)
